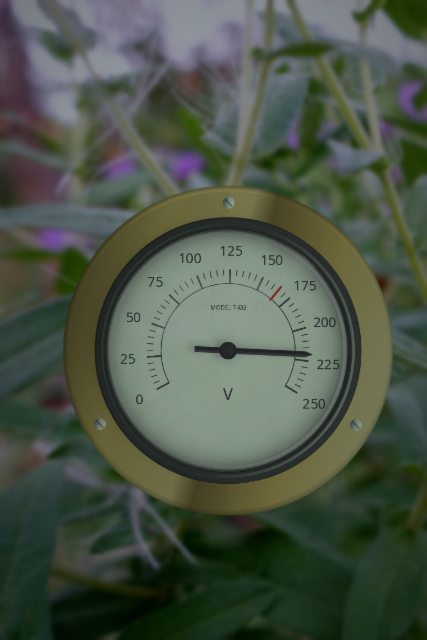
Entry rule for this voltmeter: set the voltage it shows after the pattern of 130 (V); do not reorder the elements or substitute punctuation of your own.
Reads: 220 (V)
